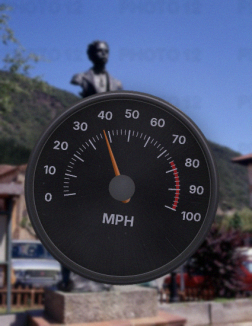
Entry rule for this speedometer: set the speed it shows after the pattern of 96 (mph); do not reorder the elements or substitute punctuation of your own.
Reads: 38 (mph)
